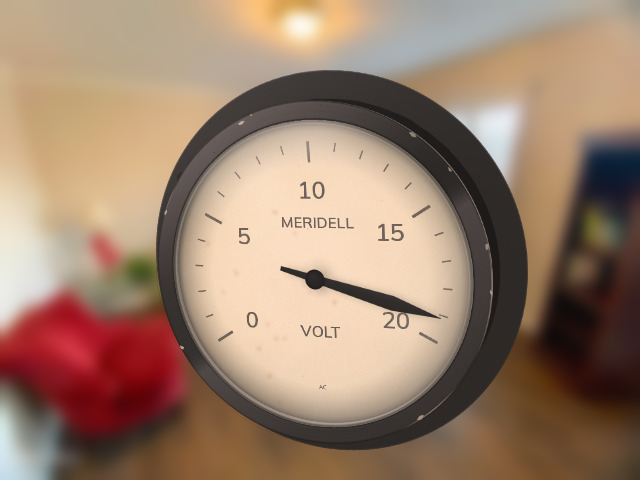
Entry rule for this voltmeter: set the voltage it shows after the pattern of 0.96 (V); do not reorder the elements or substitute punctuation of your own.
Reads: 19 (V)
